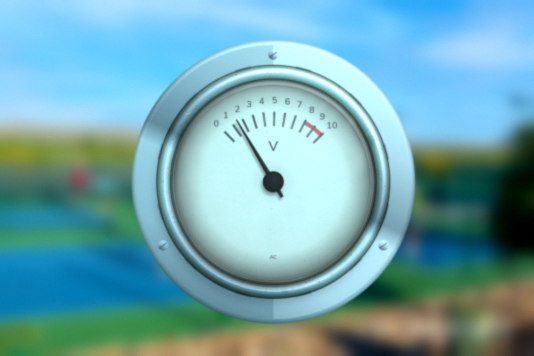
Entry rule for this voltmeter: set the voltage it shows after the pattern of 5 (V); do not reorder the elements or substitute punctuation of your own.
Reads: 1.5 (V)
